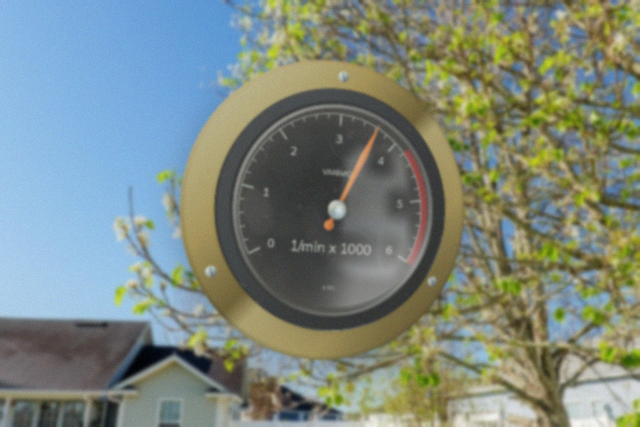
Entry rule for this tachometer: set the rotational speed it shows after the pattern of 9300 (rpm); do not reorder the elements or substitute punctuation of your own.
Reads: 3600 (rpm)
